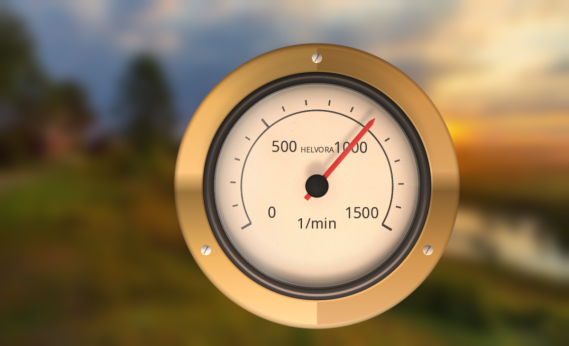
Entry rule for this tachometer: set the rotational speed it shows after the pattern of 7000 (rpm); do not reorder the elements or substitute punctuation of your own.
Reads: 1000 (rpm)
